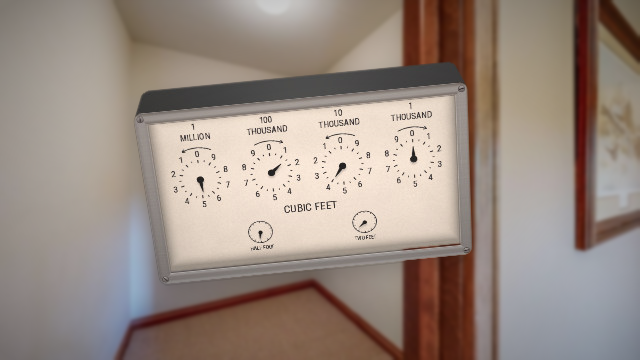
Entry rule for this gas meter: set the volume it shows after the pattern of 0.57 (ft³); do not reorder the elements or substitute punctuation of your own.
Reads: 514000 (ft³)
